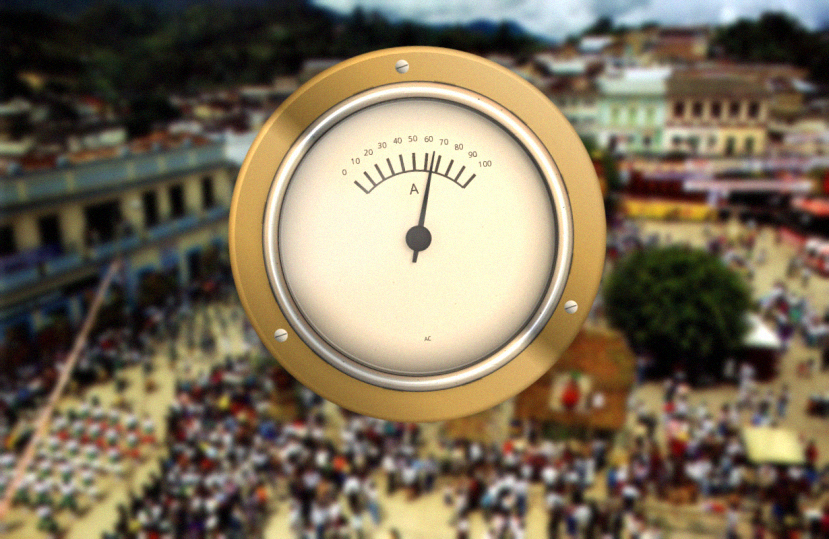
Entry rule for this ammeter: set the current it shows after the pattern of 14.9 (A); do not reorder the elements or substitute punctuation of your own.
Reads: 65 (A)
